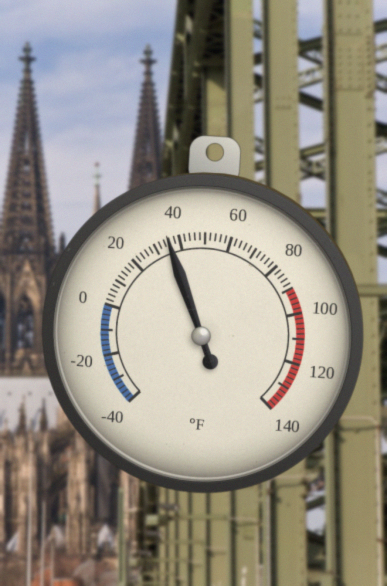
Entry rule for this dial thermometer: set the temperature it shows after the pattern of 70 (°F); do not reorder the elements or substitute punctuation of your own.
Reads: 36 (°F)
